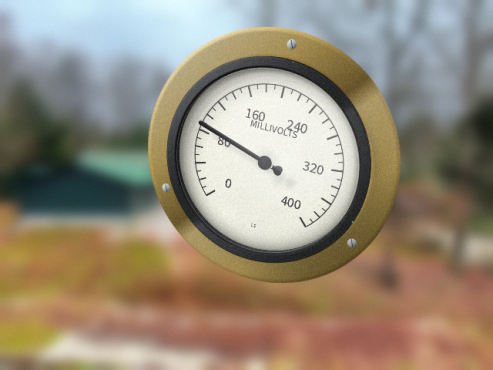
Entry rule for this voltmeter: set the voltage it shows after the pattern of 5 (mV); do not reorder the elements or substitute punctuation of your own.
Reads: 90 (mV)
